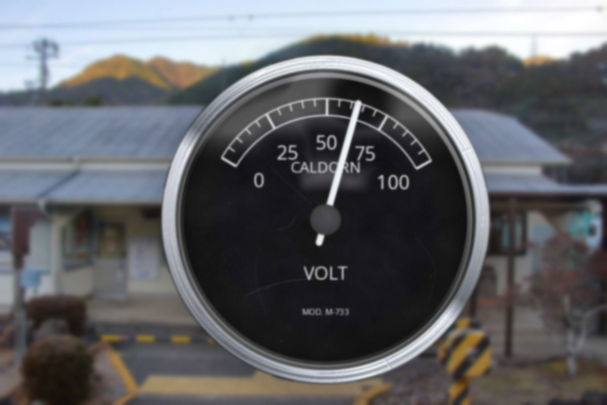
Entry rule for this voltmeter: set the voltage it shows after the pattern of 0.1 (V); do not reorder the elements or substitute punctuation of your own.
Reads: 62.5 (V)
